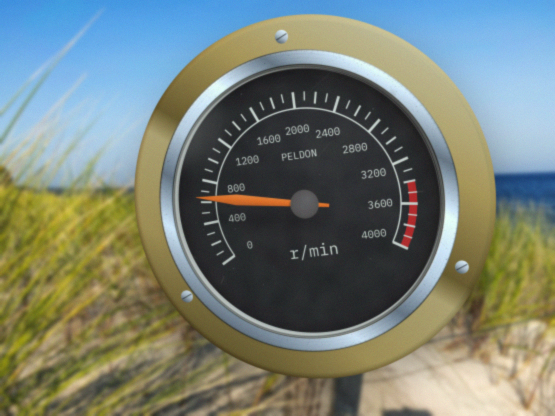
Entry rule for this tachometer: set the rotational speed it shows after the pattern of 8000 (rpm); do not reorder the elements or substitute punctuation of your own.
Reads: 650 (rpm)
